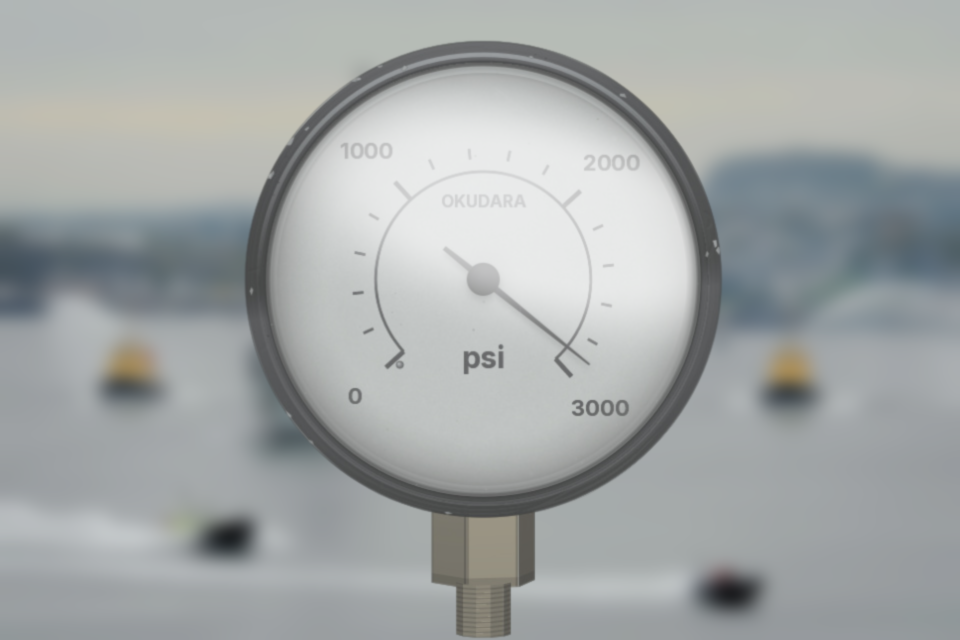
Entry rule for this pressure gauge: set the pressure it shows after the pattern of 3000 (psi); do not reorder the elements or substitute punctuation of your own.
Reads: 2900 (psi)
